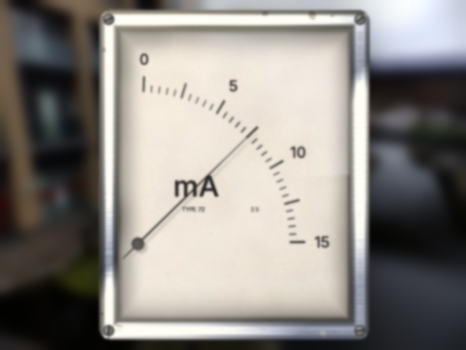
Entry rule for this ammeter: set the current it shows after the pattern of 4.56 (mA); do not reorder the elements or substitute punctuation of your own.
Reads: 7.5 (mA)
